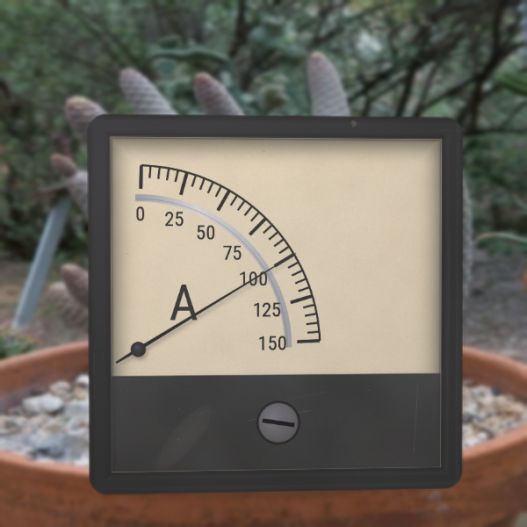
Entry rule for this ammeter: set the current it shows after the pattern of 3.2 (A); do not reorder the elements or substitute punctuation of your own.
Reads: 100 (A)
